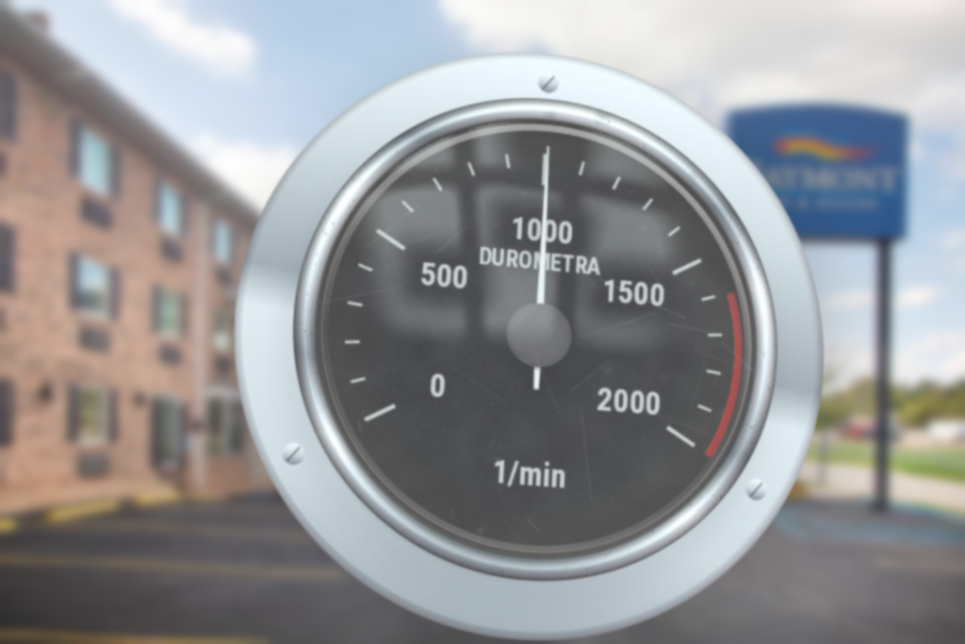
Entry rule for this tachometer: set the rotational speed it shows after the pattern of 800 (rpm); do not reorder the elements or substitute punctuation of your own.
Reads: 1000 (rpm)
